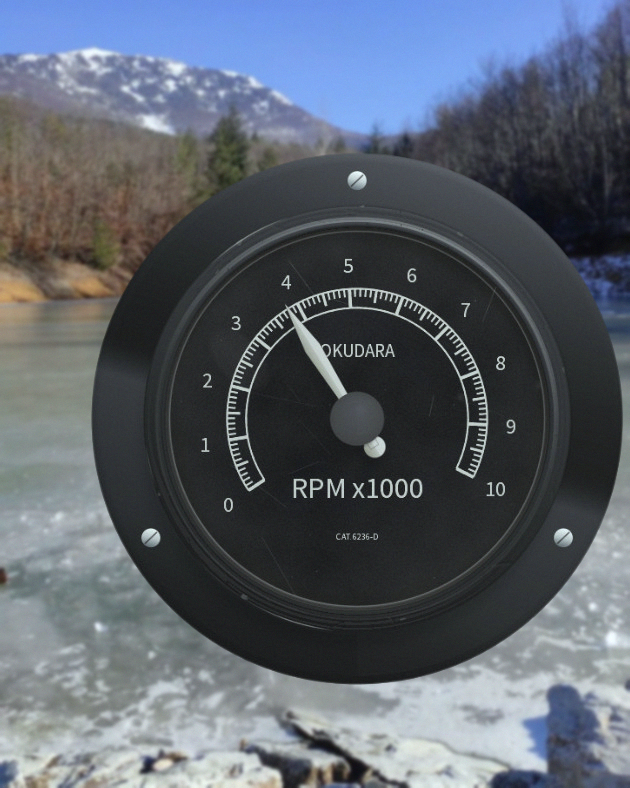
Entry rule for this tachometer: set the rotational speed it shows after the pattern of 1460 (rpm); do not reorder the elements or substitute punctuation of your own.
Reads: 3800 (rpm)
